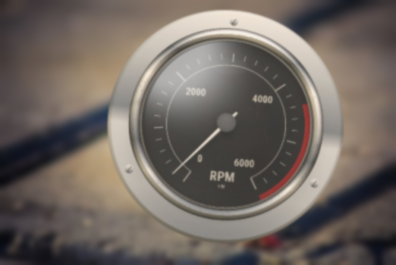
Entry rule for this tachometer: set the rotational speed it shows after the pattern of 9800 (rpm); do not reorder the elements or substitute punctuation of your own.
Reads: 200 (rpm)
